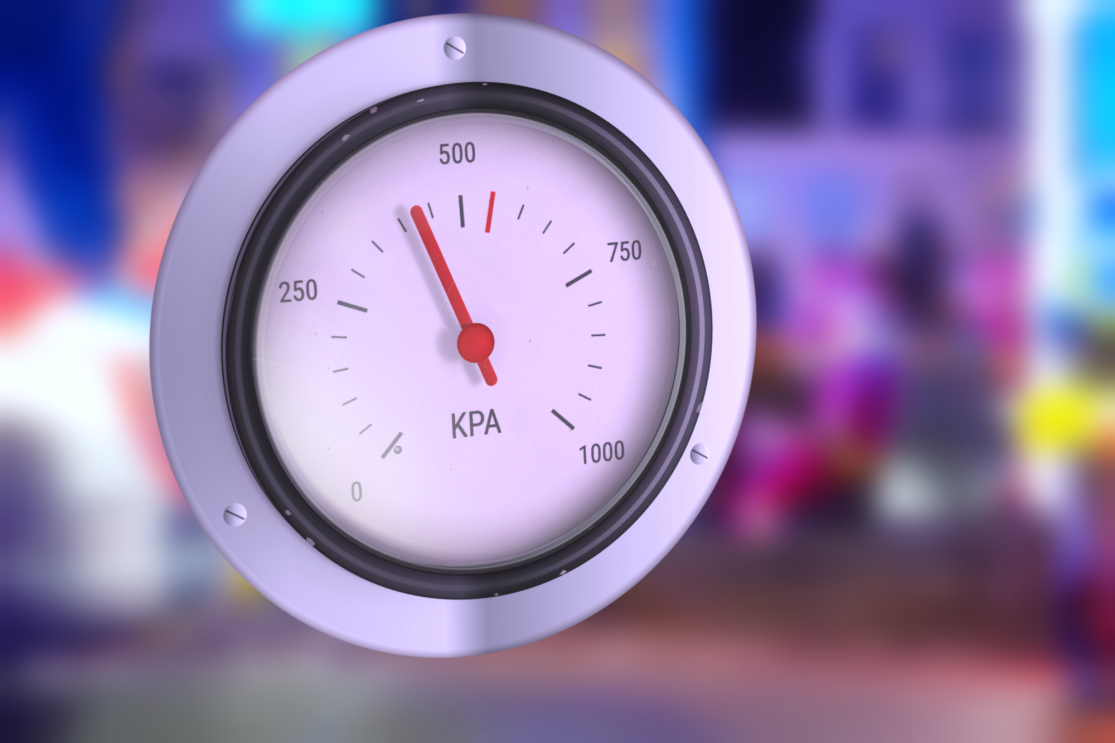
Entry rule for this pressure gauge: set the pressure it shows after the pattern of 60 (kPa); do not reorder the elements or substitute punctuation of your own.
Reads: 425 (kPa)
